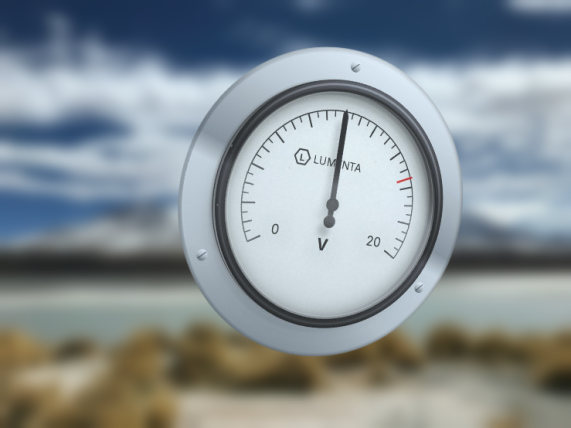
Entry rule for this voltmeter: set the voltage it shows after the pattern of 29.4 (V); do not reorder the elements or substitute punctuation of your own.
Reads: 10 (V)
